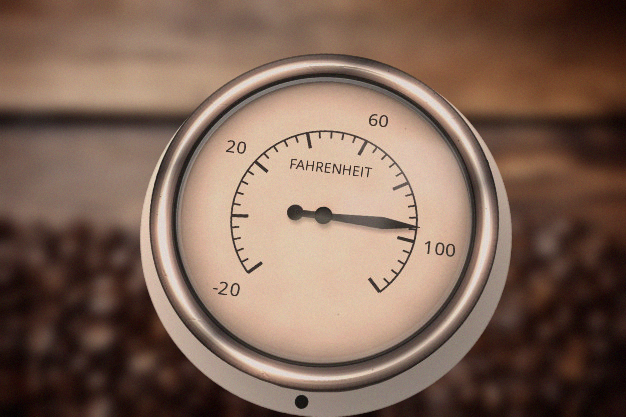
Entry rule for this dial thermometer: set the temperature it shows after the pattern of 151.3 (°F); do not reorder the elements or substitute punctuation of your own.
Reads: 96 (°F)
